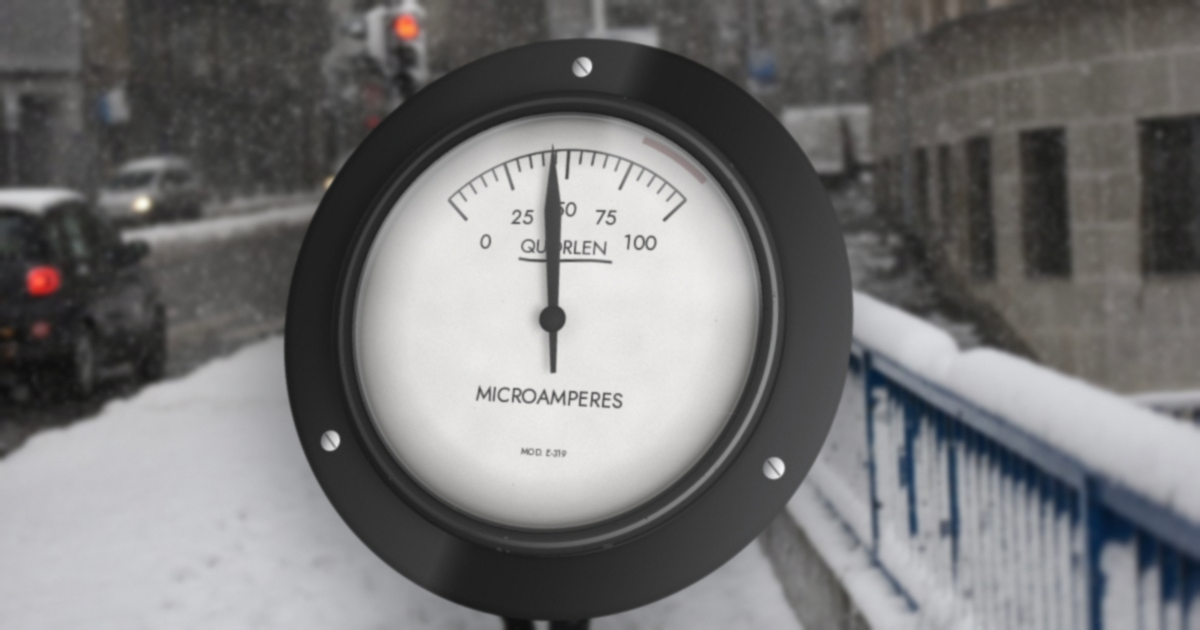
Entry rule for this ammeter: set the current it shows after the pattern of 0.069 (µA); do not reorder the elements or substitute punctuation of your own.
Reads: 45 (µA)
